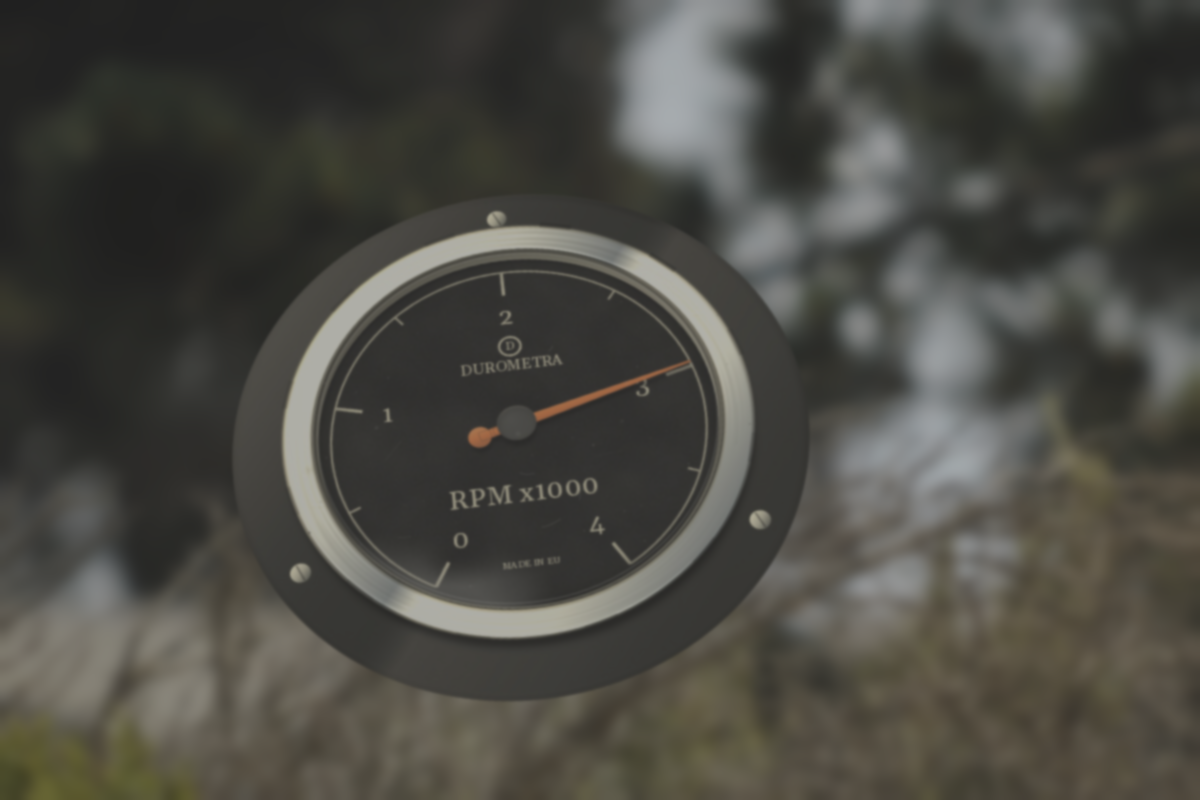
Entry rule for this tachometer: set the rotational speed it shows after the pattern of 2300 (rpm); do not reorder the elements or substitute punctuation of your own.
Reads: 3000 (rpm)
